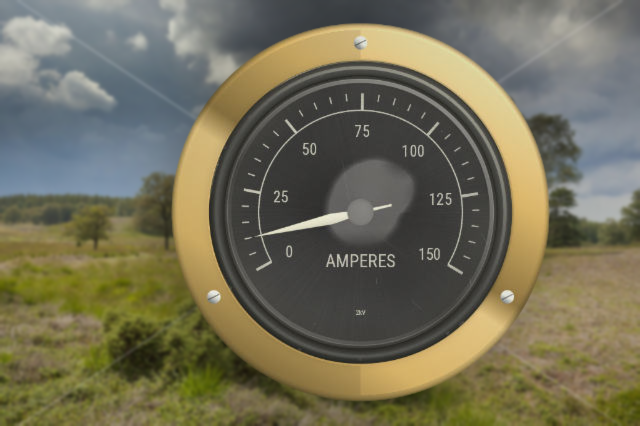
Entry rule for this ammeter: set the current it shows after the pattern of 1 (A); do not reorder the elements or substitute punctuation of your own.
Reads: 10 (A)
